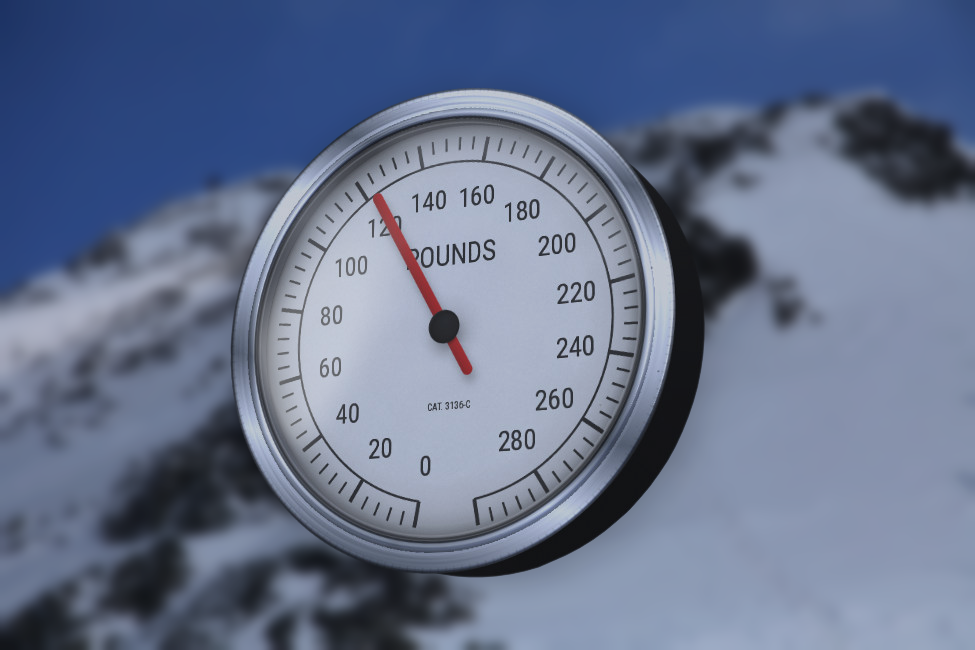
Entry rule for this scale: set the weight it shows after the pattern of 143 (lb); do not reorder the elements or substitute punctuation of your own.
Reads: 124 (lb)
